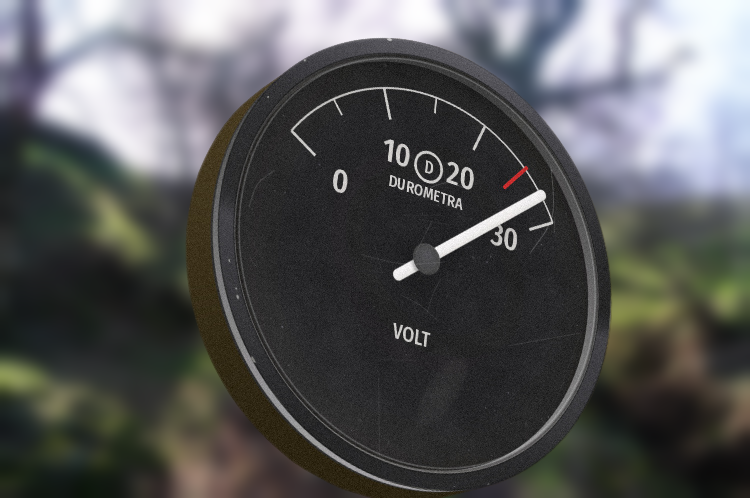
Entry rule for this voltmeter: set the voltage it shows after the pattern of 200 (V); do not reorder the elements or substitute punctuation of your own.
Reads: 27.5 (V)
